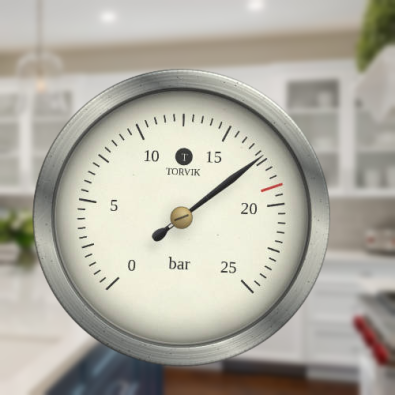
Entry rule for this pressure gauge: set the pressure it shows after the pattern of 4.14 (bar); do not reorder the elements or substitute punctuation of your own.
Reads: 17.25 (bar)
